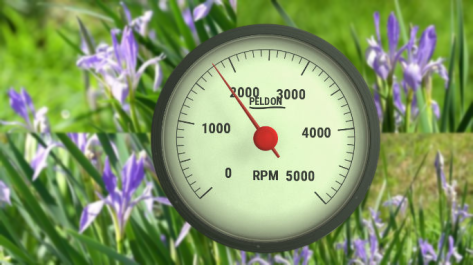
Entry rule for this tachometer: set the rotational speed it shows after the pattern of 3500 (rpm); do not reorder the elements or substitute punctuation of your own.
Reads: 1800 (rpm)
